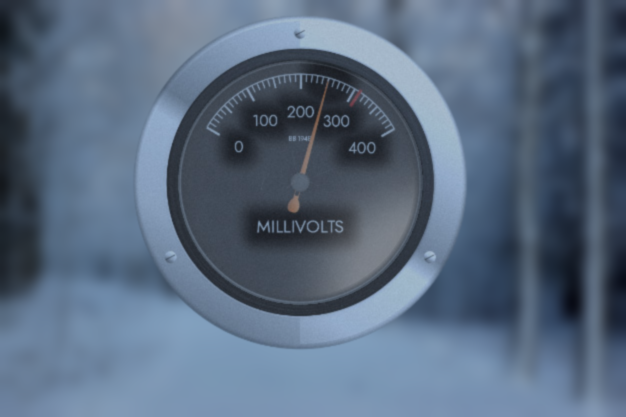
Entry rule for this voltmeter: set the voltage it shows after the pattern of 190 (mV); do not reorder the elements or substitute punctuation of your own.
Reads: 250 (mV)
